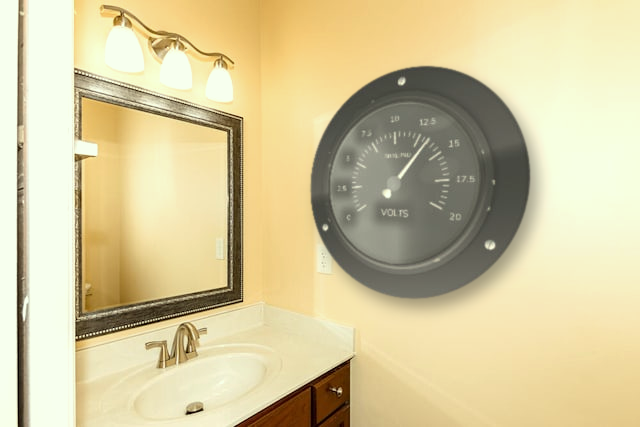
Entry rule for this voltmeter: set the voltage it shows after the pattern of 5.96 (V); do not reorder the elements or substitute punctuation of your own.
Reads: 13.5 (V)
